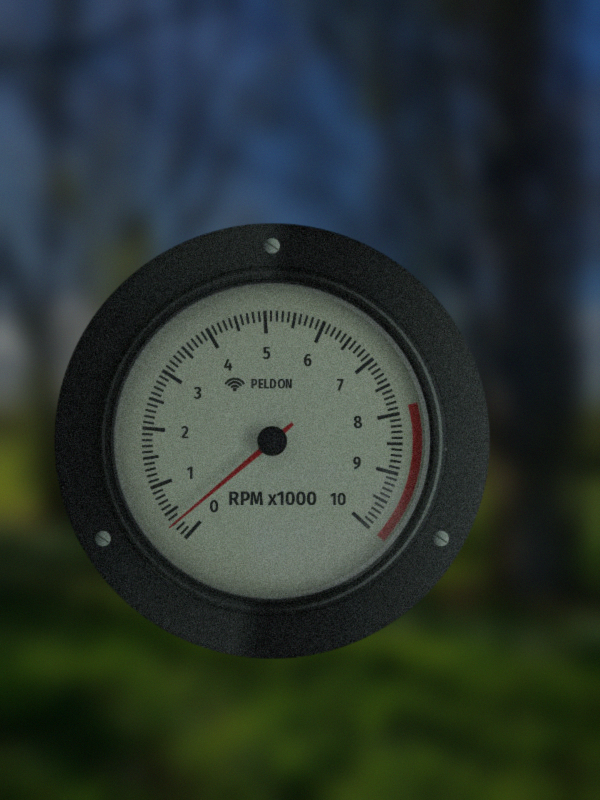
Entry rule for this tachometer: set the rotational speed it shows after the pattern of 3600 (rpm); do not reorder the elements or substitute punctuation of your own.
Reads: 300 (rpm)
